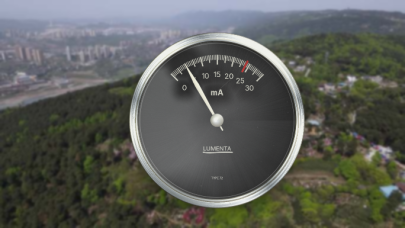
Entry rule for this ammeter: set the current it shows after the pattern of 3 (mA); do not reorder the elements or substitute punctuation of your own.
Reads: 5 (mA)
